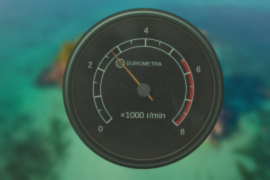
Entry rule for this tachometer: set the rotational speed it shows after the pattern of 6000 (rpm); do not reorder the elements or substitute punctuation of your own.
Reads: 2750 (rpm)
